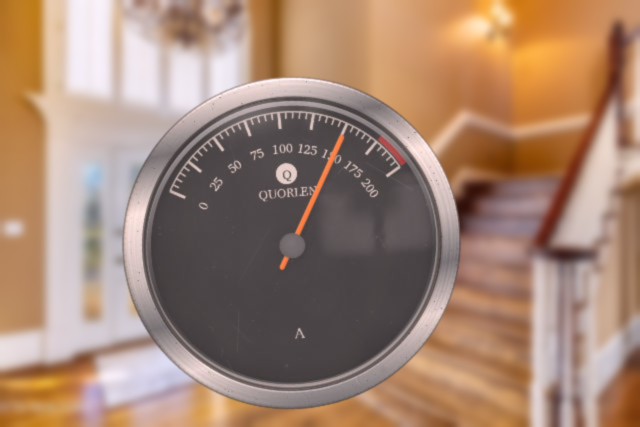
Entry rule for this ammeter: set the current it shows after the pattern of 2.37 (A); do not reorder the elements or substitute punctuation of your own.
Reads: 150 (A)
